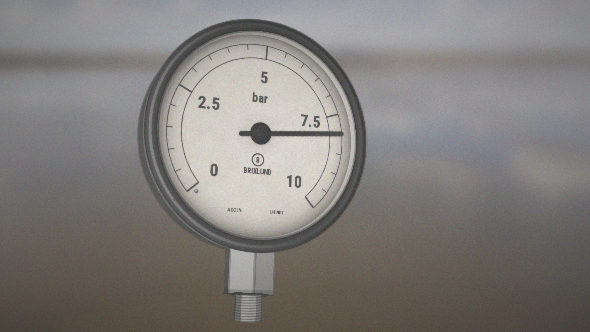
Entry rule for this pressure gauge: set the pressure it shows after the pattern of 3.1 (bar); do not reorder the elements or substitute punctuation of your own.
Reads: 8 (bar)
